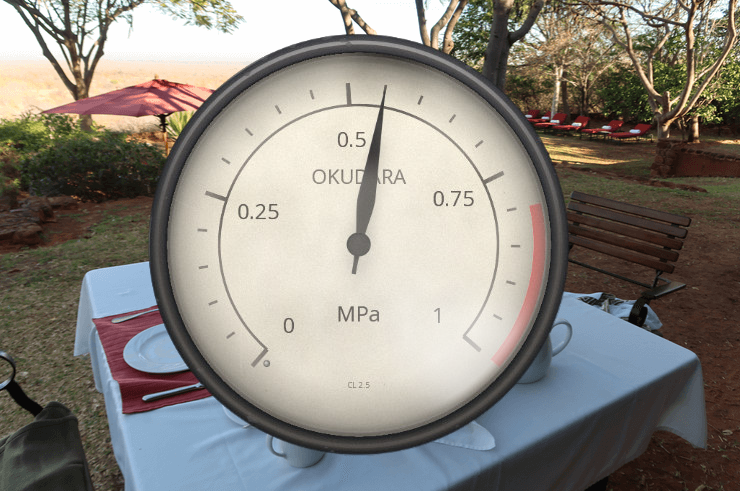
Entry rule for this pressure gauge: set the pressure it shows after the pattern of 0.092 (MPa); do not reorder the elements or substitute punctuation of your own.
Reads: 0.55 (MPa)
